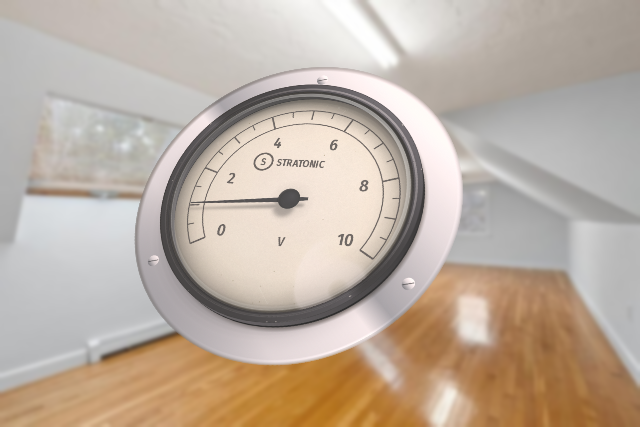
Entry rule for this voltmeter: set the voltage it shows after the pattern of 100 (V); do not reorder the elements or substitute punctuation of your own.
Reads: 1 (V)
